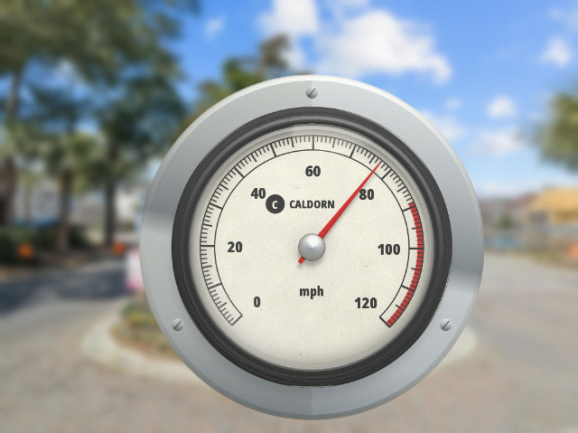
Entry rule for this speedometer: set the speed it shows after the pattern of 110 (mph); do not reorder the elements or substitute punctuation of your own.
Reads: 77 (mph)
